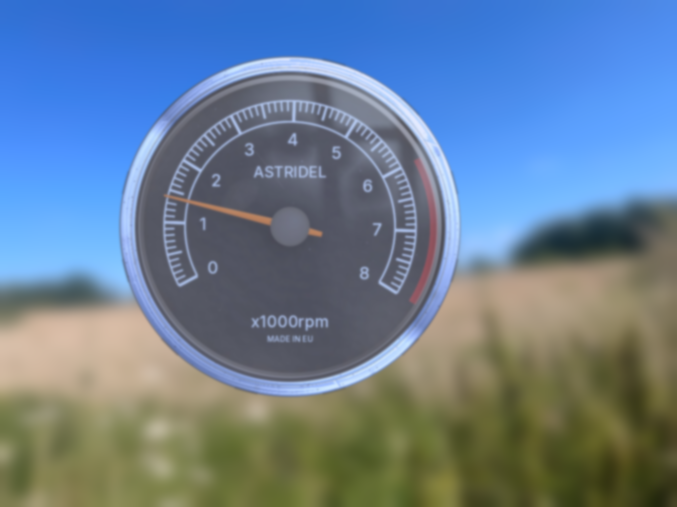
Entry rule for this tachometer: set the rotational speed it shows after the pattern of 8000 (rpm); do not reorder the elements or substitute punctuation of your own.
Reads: 1400 (rpm)
